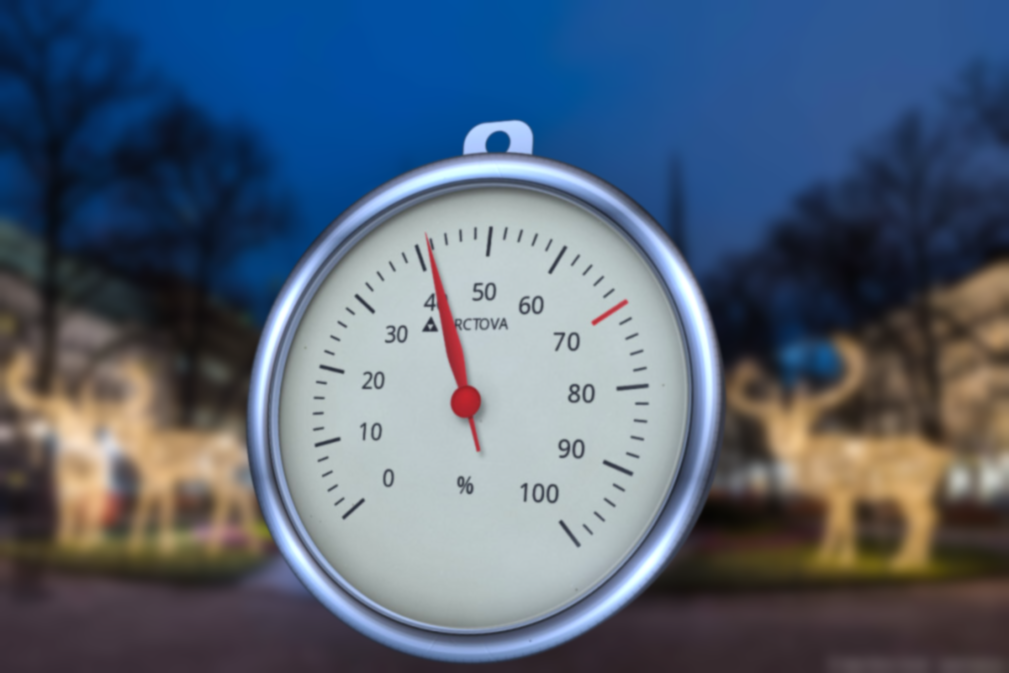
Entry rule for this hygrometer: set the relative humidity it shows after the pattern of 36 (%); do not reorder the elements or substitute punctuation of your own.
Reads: 42 (%)
